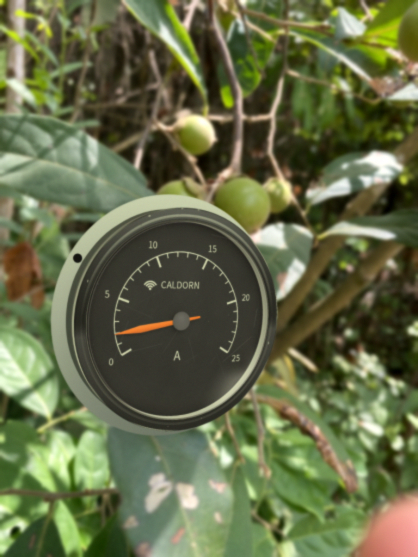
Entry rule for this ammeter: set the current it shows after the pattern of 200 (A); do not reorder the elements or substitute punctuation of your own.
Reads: 2 (A)
